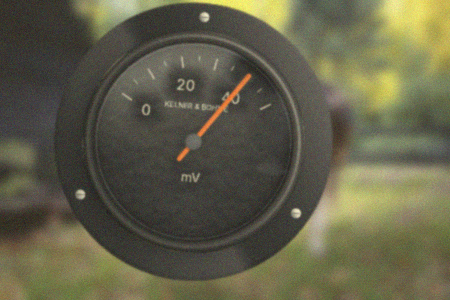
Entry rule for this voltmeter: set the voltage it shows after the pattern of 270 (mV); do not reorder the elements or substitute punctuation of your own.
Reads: 40 (mV)
